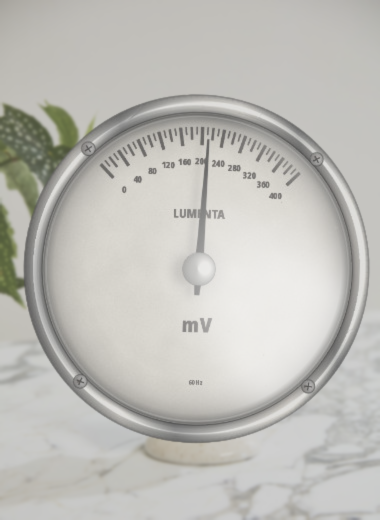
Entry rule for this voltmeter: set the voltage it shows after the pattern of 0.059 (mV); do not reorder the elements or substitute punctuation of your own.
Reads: 210 (mV)
